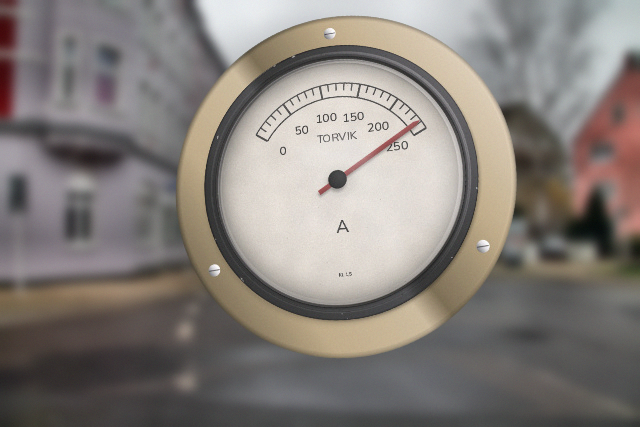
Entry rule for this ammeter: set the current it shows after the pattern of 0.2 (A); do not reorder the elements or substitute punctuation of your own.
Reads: 240 (A)
